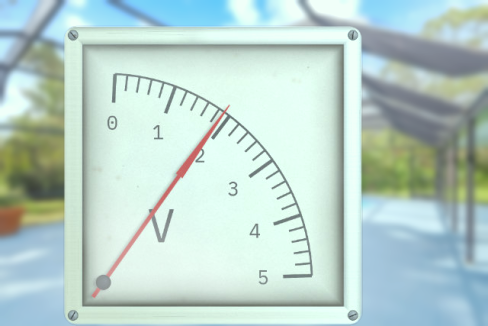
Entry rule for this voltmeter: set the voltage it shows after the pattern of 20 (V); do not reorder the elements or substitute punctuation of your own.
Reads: 1.9 (V)
